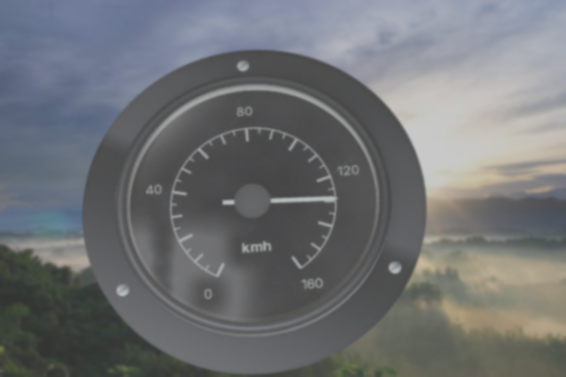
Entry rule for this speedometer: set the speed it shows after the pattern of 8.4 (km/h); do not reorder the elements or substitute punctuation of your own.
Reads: 130 (km/h)
